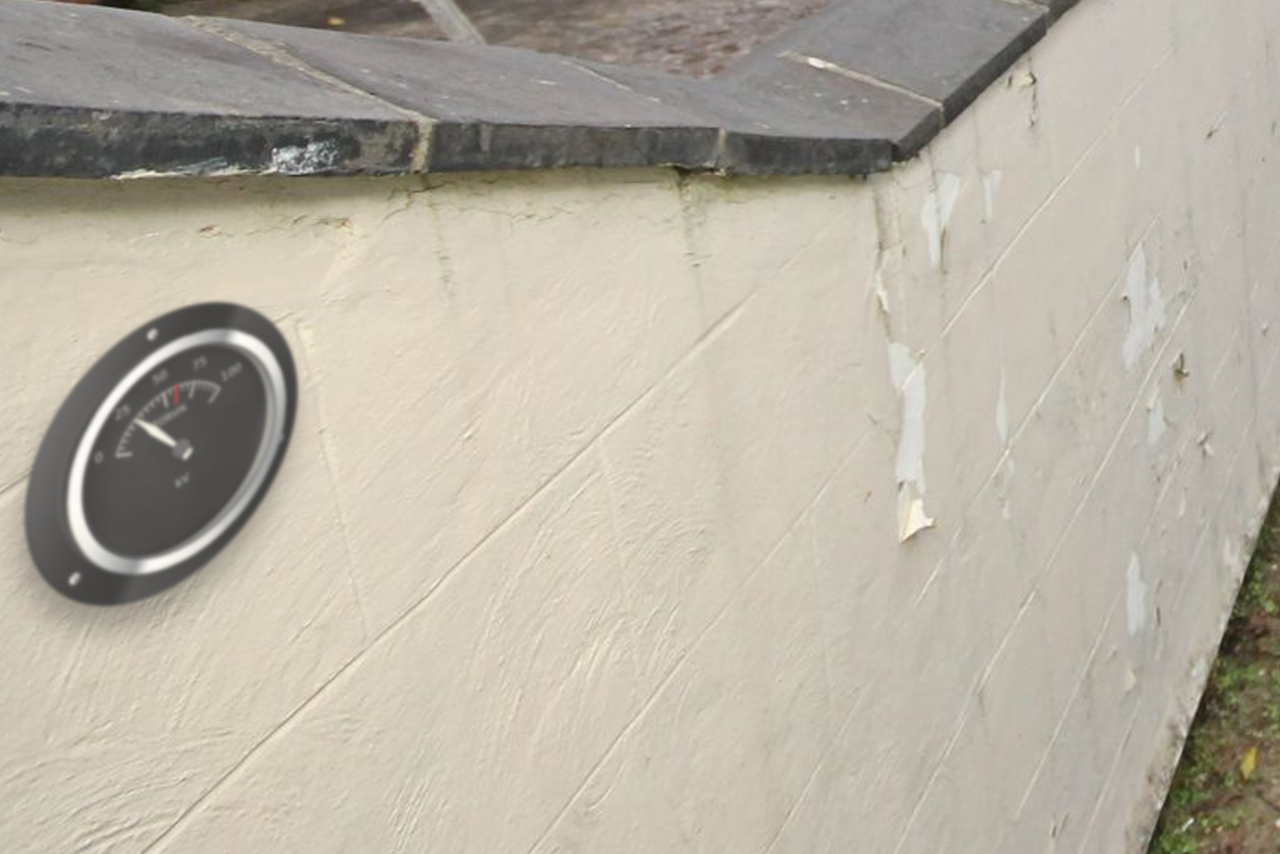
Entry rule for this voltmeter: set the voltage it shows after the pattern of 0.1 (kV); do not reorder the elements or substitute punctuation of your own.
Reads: 25 (kV)
